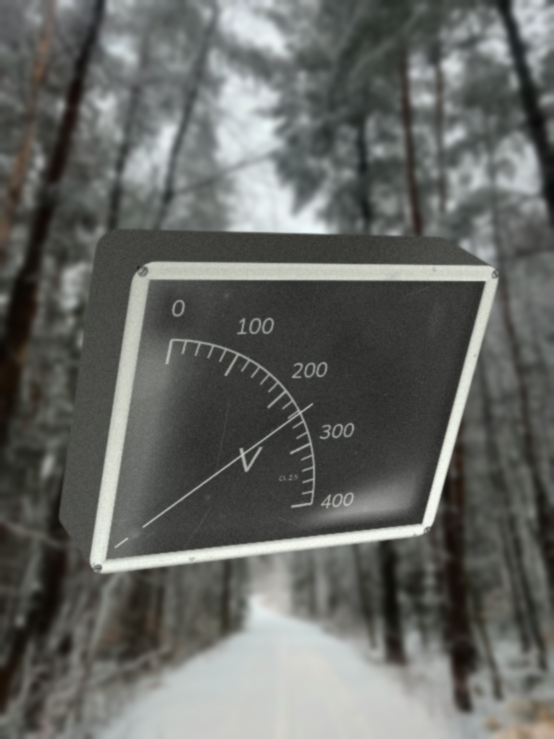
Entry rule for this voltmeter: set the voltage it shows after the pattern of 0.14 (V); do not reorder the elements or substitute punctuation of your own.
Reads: 240 (V)
